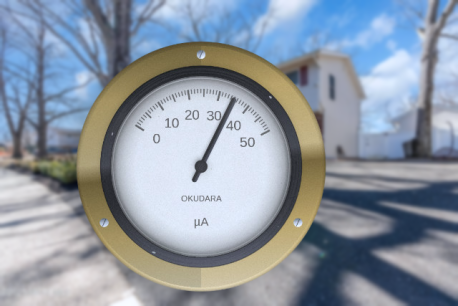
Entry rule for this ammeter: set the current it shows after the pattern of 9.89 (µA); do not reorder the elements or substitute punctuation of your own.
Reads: 35 (µA)
